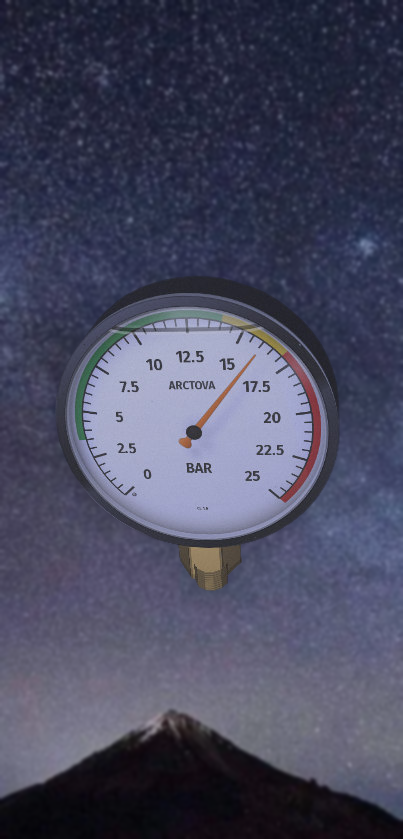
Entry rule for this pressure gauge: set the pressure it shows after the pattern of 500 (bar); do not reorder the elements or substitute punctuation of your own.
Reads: 16 (bar)
